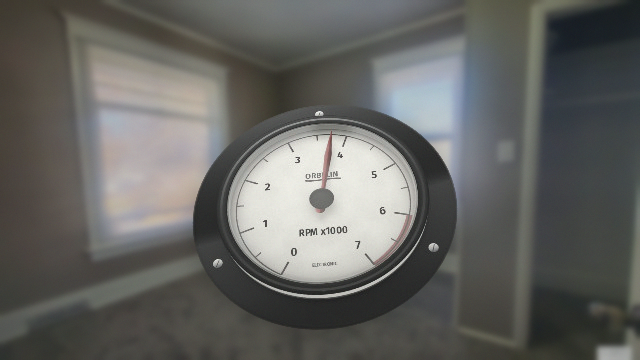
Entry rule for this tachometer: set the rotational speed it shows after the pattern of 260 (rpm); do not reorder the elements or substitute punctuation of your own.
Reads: 3750 (rpm)
